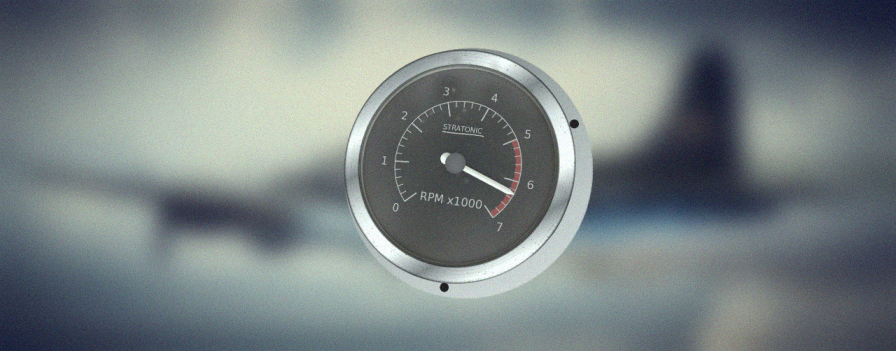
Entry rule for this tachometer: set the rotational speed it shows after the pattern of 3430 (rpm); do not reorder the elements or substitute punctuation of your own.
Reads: 6300 (rpm)
